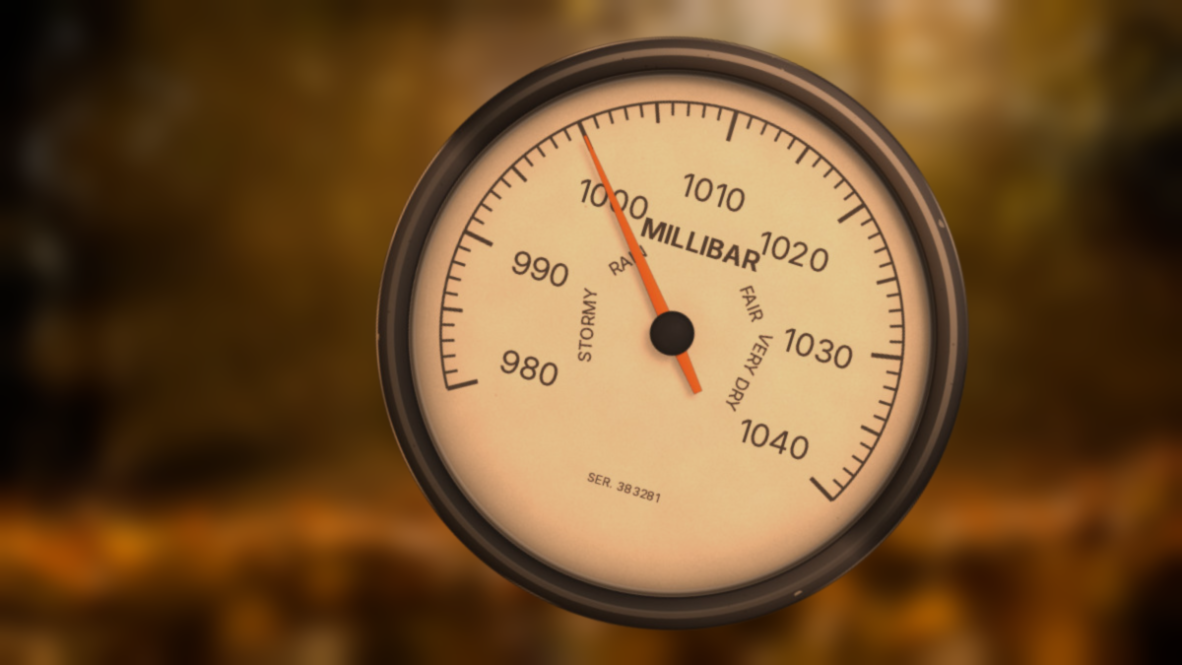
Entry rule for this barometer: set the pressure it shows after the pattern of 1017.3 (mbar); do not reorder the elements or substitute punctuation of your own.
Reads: 1000 (mbar)
